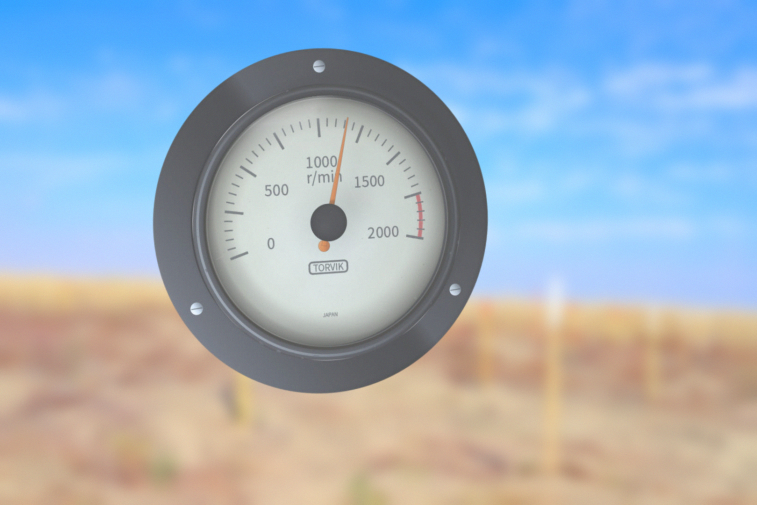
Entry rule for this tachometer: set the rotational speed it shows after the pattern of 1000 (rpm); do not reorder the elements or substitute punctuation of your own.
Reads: 1150 (rpm)
